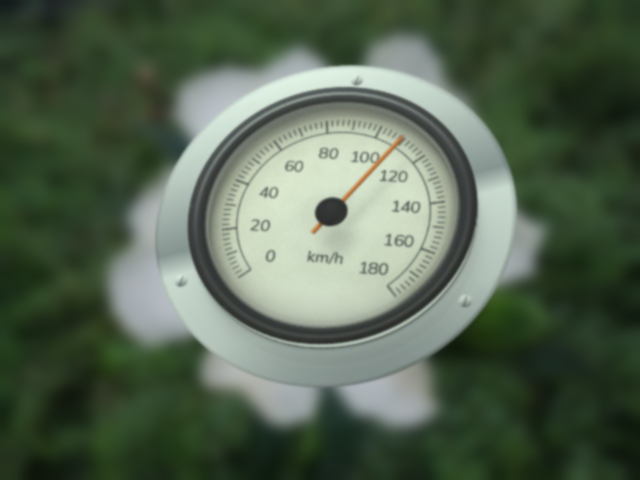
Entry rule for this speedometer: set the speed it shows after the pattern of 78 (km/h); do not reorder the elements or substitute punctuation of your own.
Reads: 110 (km/h)
